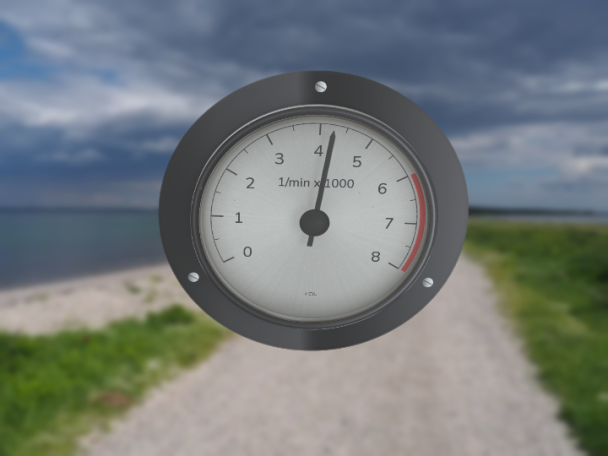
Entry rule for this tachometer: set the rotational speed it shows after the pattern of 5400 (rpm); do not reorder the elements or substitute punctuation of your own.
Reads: 4250 (rpm)
